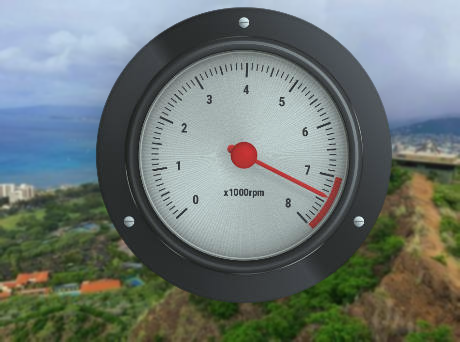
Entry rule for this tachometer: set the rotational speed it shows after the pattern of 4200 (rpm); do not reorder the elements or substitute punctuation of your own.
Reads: 7400 (rpm)
